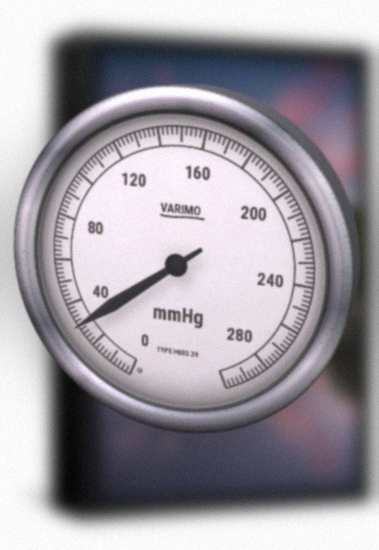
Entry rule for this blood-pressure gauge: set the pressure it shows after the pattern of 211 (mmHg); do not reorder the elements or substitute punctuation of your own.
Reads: 30 (mmHg)
